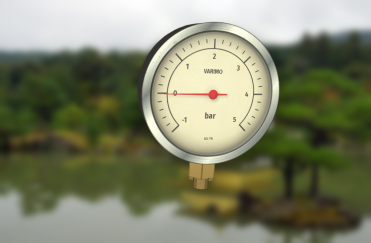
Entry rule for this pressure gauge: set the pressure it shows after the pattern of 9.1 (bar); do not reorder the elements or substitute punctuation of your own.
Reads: 0 (bar)
